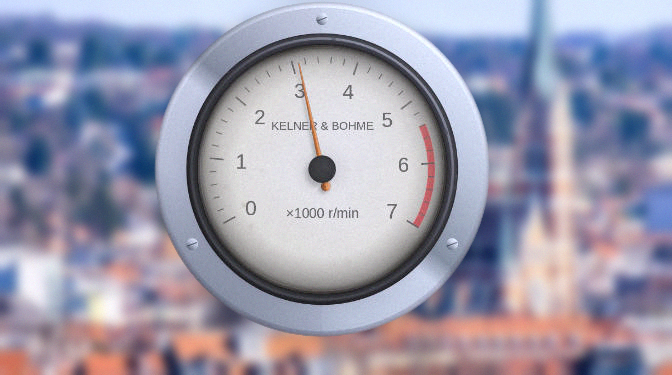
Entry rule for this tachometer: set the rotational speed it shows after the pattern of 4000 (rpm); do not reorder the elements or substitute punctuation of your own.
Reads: 3100 (rpm)
